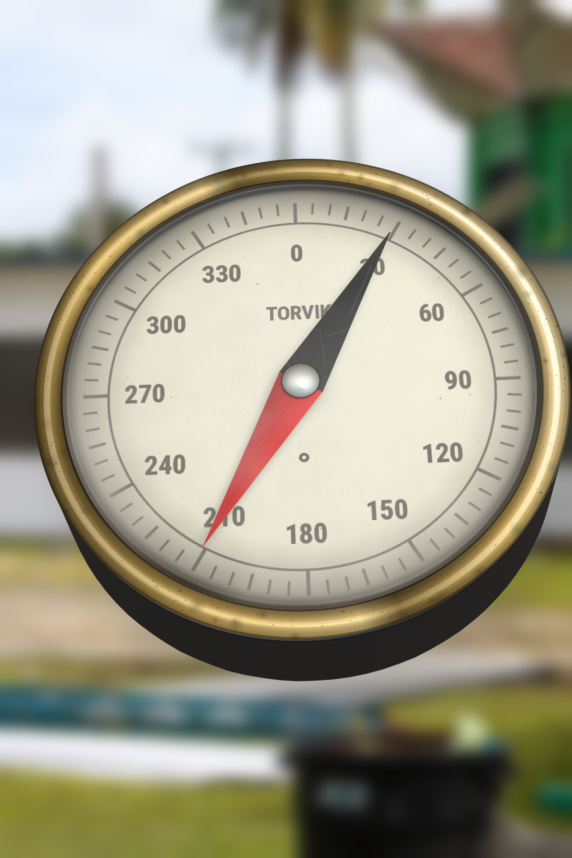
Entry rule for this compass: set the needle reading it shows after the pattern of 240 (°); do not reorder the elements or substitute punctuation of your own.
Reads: 210 (°)
